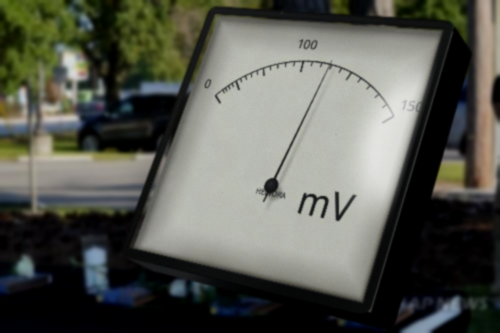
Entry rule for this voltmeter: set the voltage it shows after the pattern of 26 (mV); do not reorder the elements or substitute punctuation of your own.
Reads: 115 (mV)
